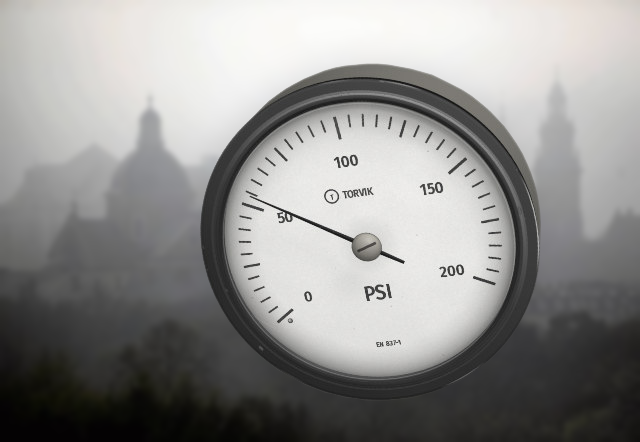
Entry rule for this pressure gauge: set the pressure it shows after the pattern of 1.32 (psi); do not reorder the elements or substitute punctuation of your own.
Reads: 55 (psi)
